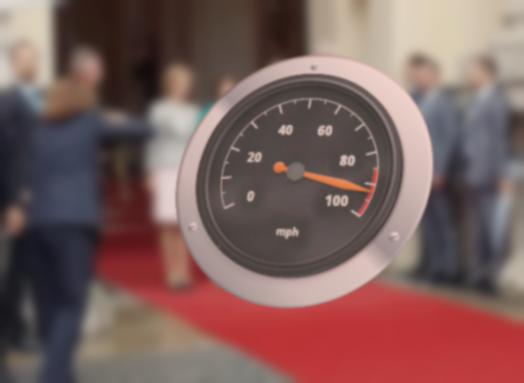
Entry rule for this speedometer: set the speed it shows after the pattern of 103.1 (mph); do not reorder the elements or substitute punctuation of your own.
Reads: 92.5 (mph)
